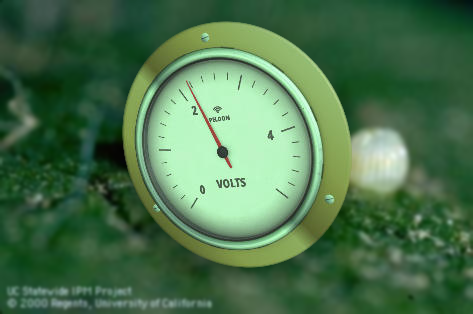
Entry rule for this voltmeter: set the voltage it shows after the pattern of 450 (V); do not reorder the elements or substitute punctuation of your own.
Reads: 2.2 (V)
